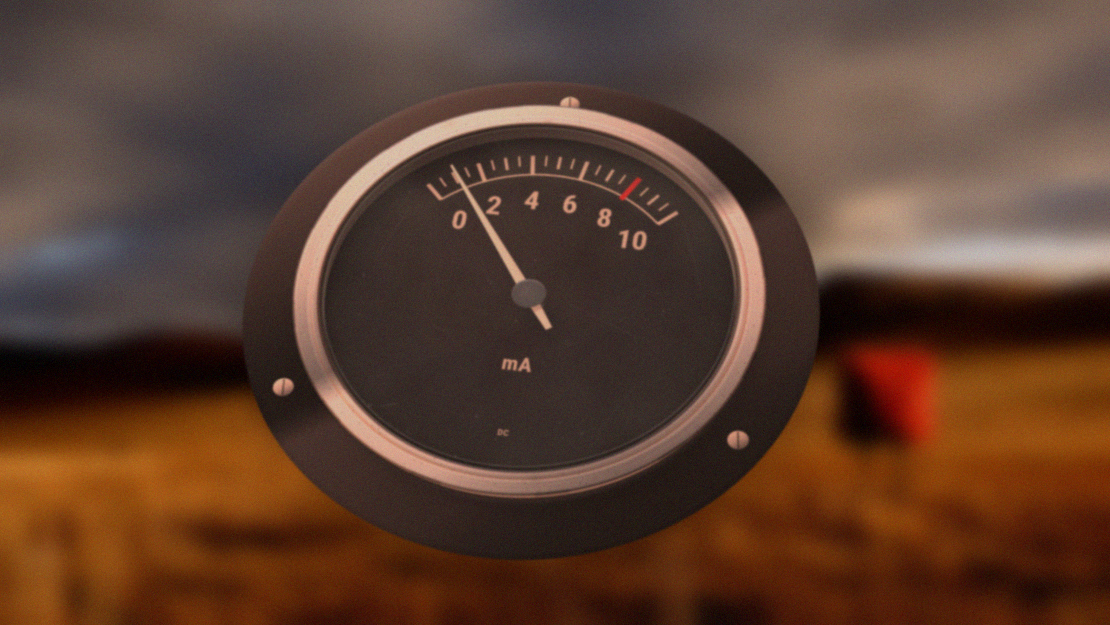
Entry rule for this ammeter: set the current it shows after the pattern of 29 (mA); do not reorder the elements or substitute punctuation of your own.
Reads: 1 (mA)
